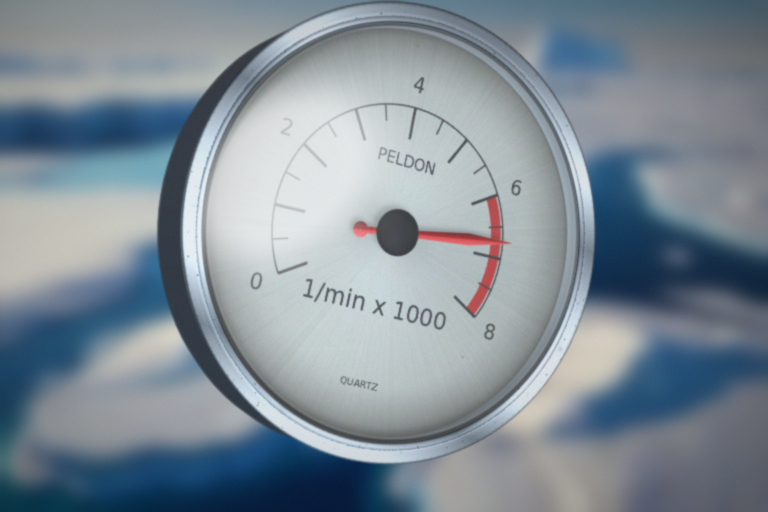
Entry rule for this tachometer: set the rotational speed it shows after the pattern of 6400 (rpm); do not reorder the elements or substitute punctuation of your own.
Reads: 6750 (rpm)
